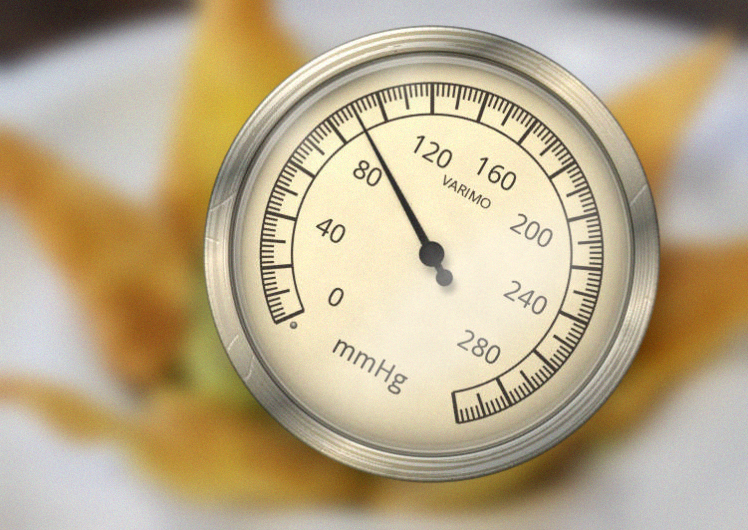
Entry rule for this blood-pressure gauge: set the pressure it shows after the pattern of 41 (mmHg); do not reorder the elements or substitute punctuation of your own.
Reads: 90 (mmHg)
